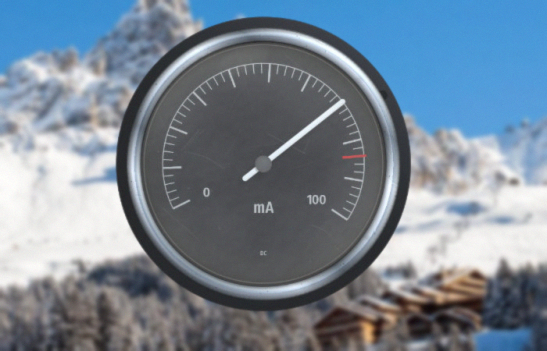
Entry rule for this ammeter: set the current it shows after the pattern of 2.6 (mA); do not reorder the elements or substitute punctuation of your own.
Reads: 70 (mA)
